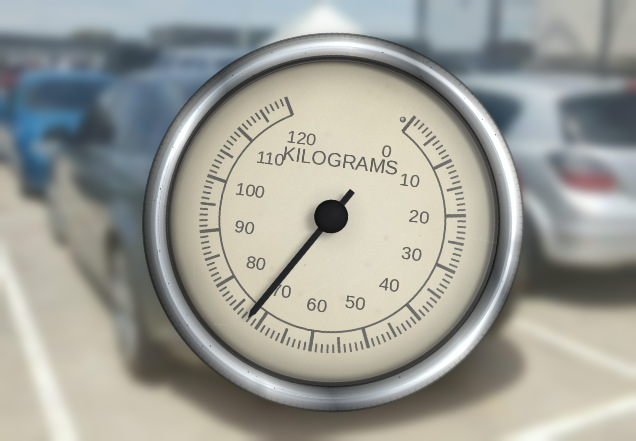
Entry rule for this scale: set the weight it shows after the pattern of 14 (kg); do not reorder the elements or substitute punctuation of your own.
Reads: 72 (kg)
